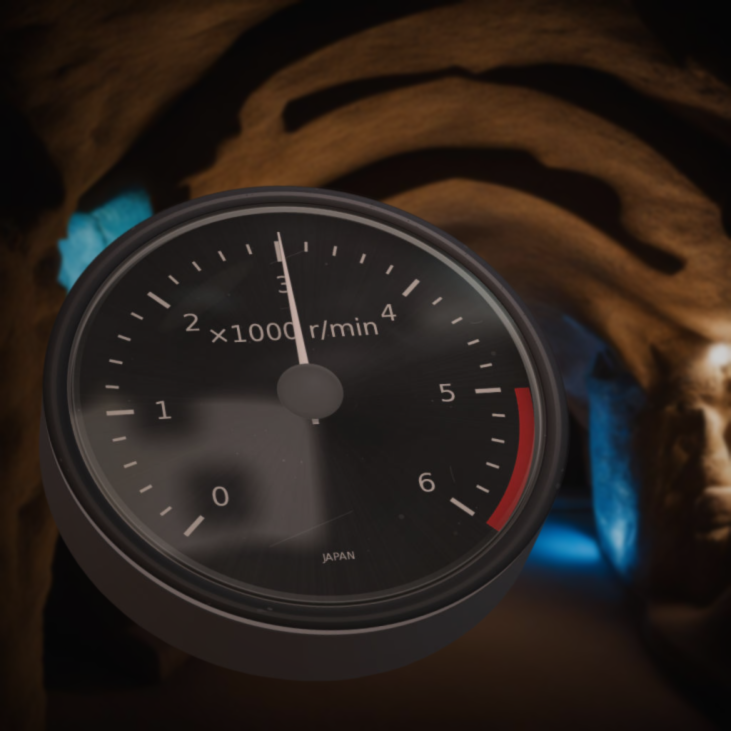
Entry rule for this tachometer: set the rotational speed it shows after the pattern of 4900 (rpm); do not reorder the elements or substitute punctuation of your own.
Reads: 3000 (rpm)
